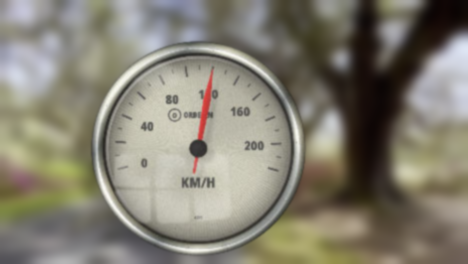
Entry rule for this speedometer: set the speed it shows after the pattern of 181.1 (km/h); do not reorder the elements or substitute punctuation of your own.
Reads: 120 (km/h)
